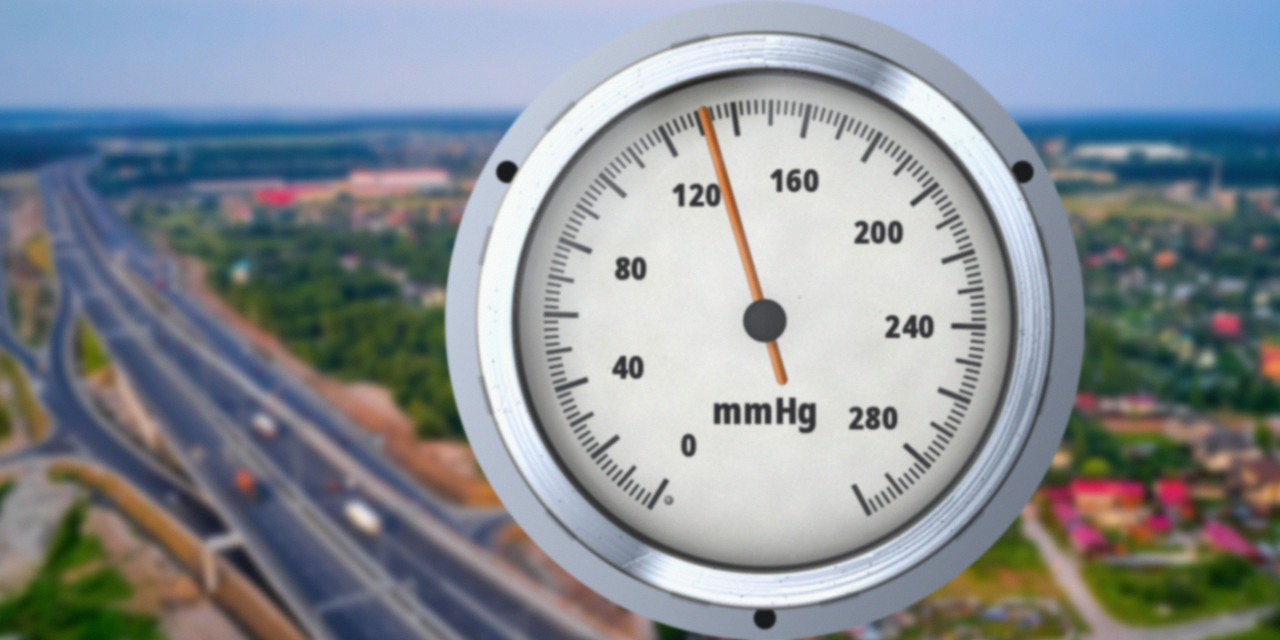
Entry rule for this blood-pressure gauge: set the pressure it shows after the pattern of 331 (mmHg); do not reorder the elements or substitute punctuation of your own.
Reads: 132 (mmHg)
